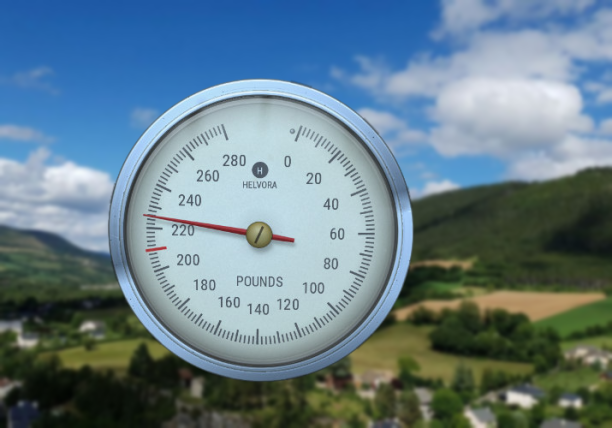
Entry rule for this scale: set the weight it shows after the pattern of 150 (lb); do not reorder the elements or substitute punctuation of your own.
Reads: 226 (lb)
